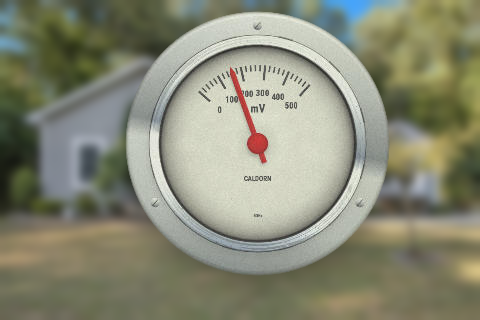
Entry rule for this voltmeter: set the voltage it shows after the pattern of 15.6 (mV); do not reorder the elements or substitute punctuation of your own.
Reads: 160 (mV)
